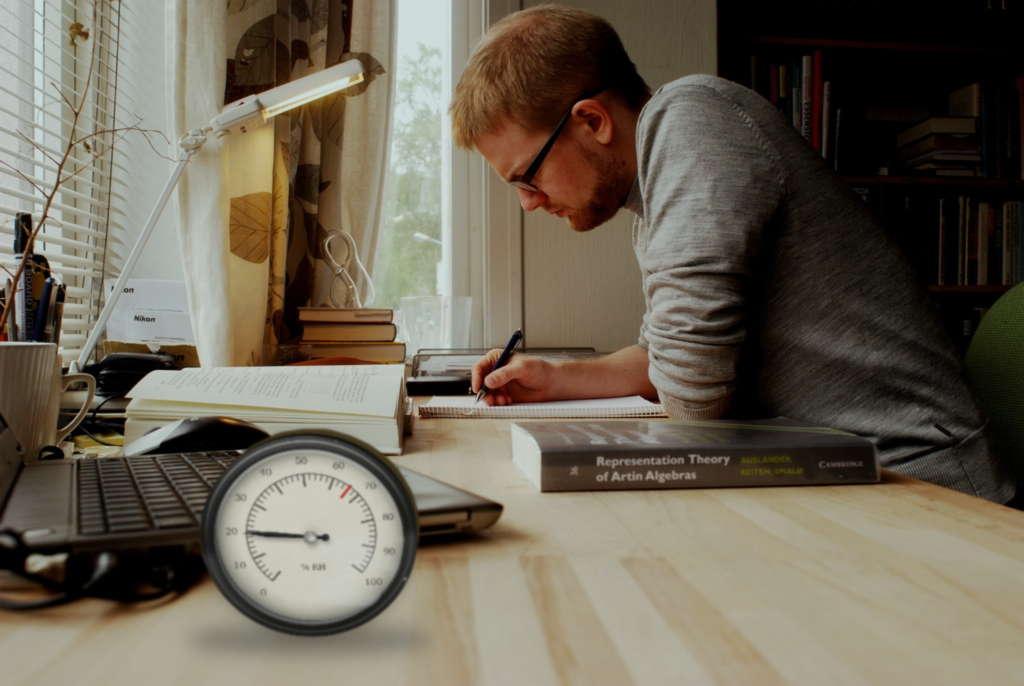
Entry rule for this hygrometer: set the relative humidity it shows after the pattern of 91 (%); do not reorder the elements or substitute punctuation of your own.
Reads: 20 (%)
